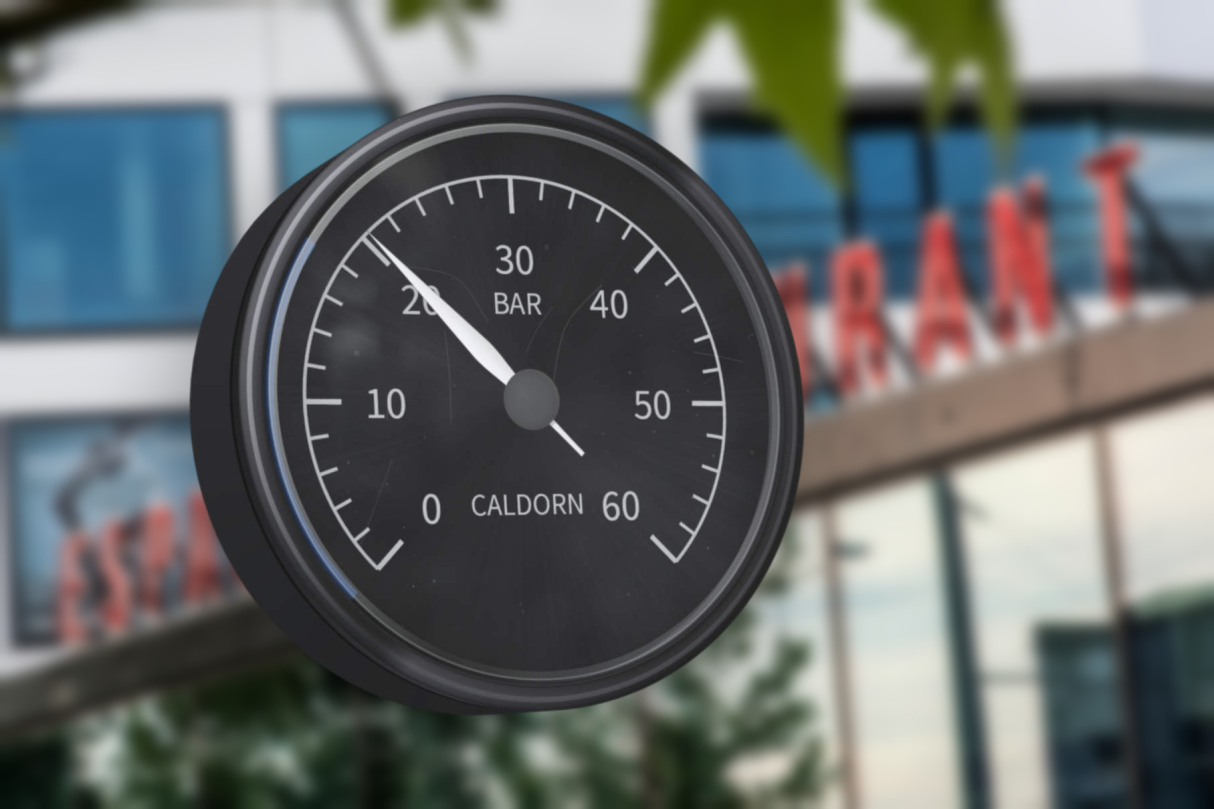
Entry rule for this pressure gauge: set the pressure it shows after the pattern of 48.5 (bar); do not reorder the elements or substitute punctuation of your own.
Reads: 20 (bar)
